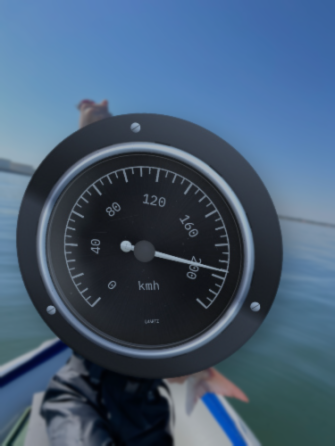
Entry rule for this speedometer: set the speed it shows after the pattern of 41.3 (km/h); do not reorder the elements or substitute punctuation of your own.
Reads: 195 (km/h)
